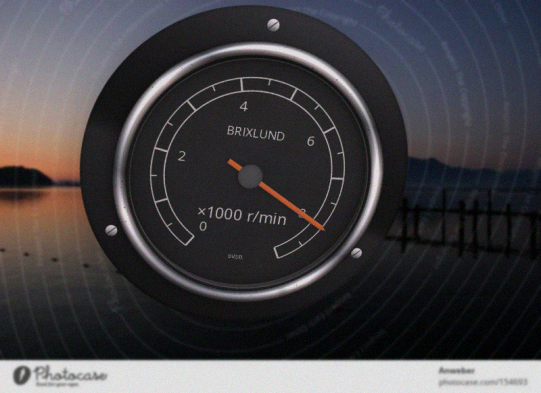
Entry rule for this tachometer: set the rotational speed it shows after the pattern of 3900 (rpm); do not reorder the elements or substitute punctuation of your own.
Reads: 8000 (rpm)
